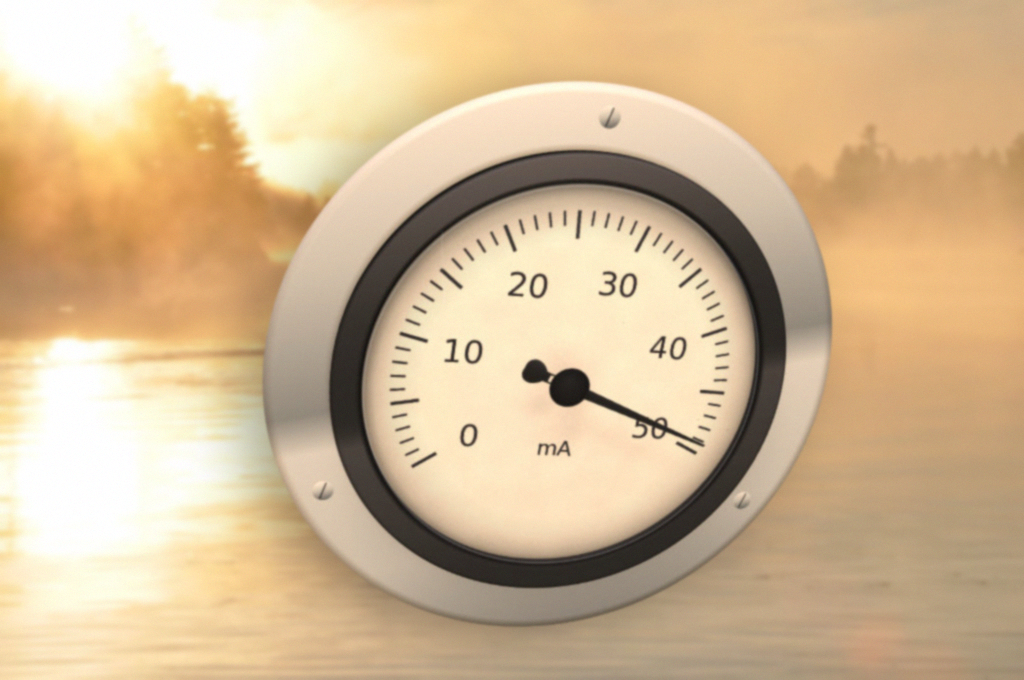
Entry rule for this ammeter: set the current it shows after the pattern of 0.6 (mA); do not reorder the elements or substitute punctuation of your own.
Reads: 49 (mA)
